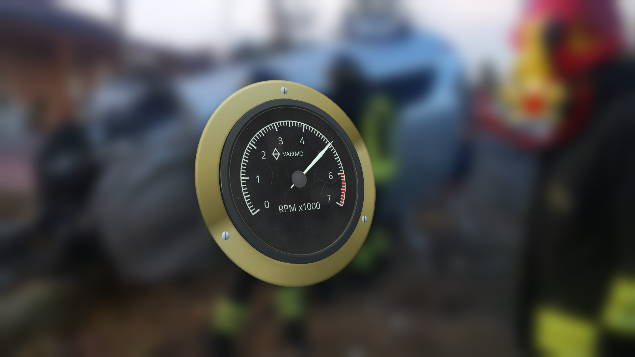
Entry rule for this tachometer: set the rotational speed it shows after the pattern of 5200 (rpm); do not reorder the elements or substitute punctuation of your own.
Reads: 5000 (rpm)
